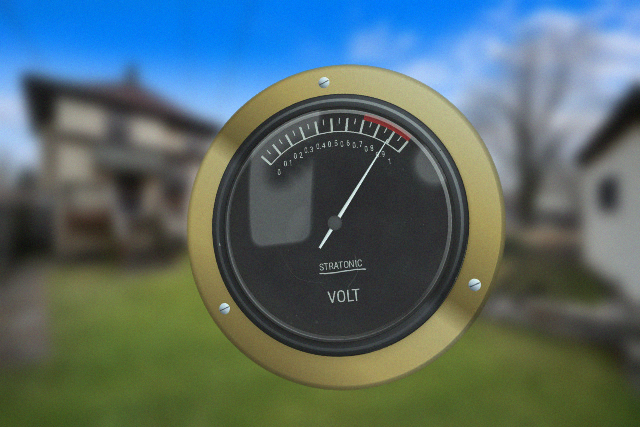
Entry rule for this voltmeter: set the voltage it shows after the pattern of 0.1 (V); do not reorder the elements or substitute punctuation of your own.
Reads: 0.9 (V)
